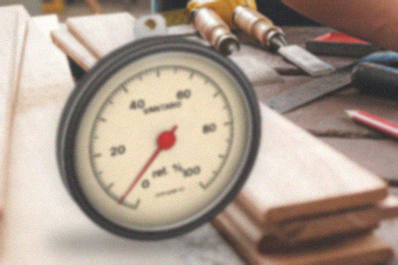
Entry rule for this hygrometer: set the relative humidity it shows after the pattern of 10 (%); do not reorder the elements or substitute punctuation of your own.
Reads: 5 (%)
